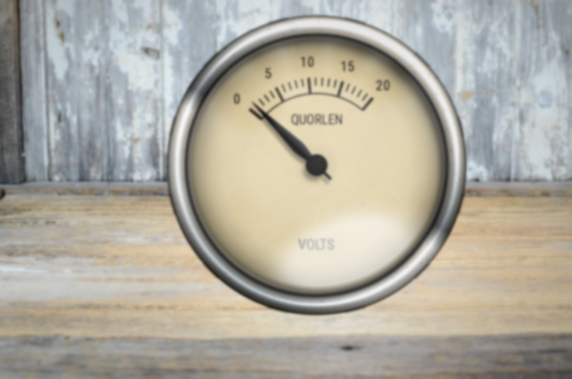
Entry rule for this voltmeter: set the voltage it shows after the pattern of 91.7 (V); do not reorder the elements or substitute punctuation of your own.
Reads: 1 (V)
